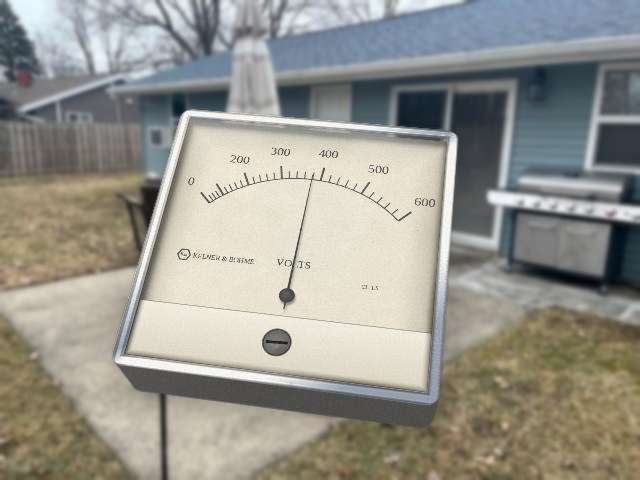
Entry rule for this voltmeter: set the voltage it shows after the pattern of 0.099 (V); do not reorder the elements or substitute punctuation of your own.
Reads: 380 (V)
